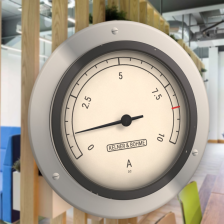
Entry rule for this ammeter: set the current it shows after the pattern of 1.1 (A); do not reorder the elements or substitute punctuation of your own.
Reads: 1 (A)
